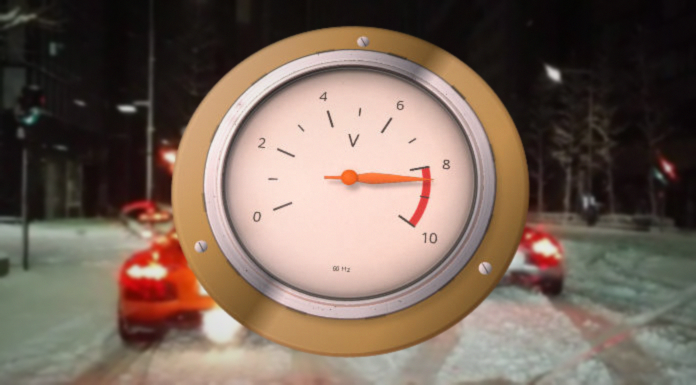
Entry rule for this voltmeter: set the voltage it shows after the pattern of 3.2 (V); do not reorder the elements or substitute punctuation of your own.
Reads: 8.5 (V)
